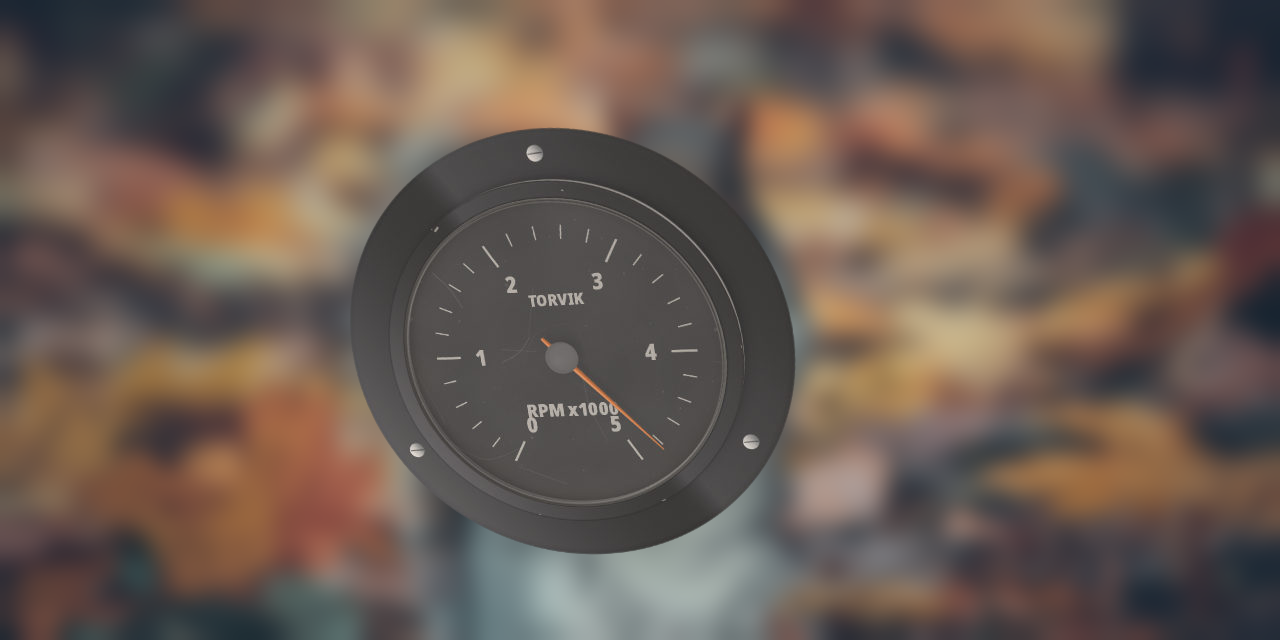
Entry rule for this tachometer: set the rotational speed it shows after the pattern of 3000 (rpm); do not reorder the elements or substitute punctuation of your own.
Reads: 4800 (rpm)
